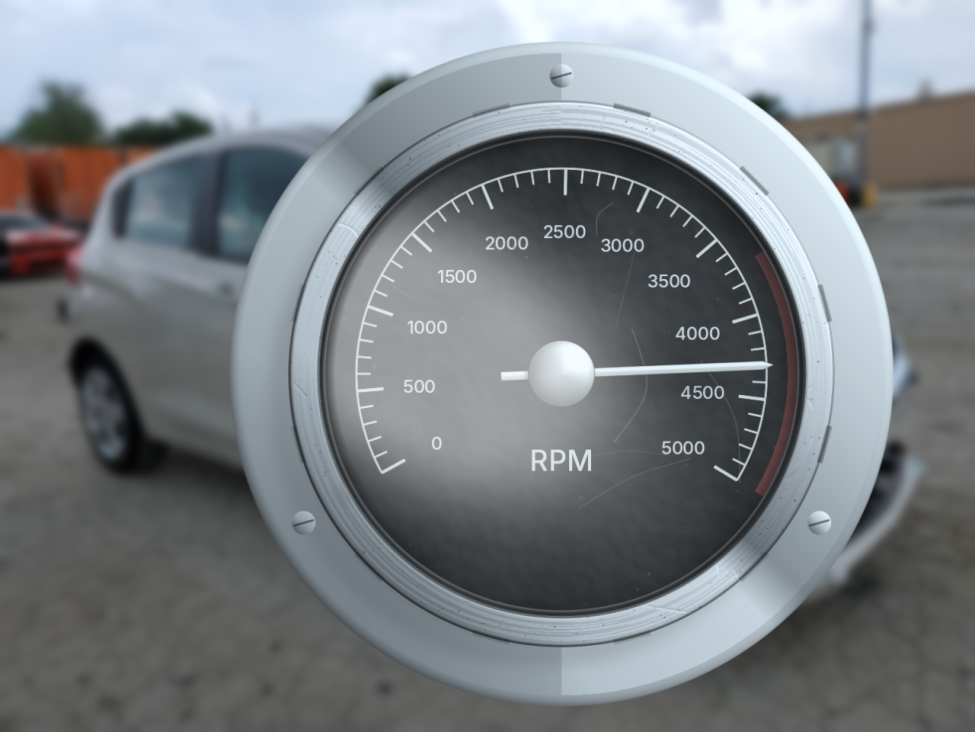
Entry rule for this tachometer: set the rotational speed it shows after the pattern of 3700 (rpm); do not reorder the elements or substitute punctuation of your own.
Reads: 4300 (rpm)
